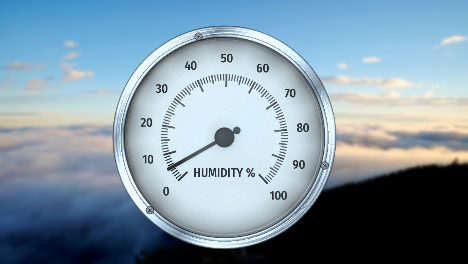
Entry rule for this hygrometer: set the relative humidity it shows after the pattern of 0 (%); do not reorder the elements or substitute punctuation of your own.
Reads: 5 (%)
